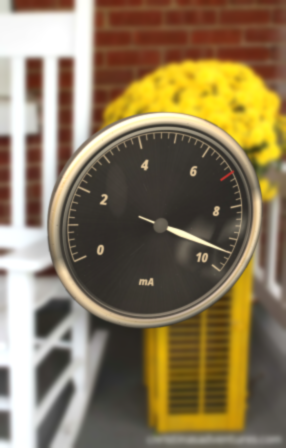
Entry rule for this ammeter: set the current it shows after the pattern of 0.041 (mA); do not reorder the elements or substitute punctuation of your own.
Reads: 9.4 (mA)
